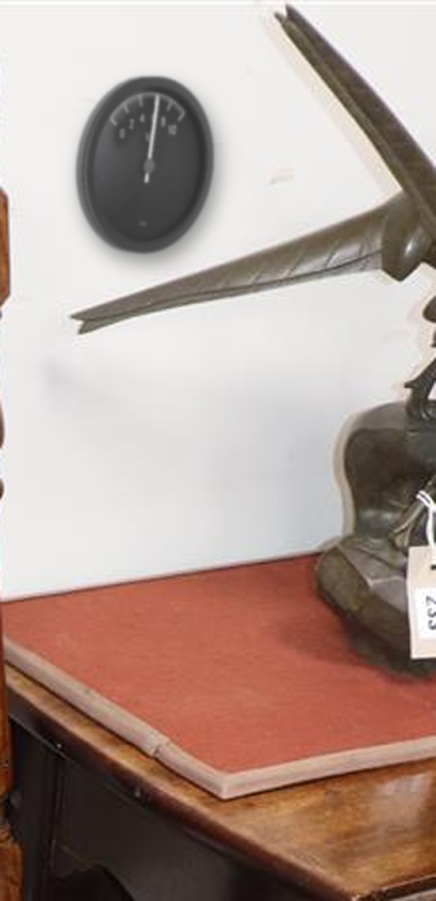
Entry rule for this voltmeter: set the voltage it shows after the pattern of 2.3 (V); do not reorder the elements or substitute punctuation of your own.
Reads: 6 (V)
